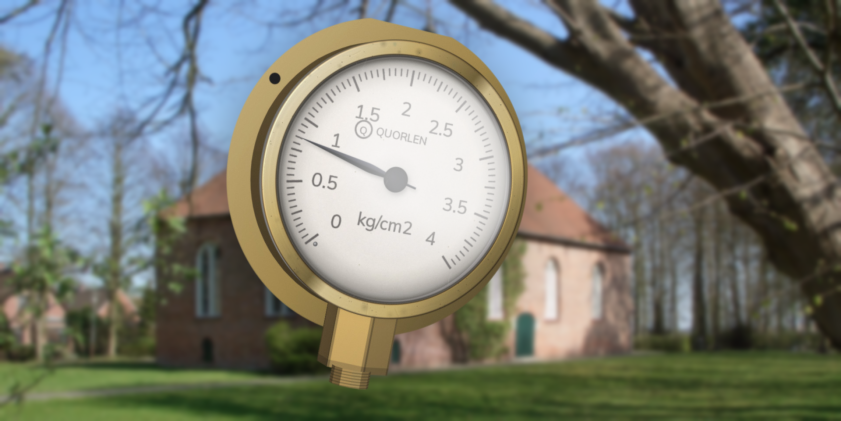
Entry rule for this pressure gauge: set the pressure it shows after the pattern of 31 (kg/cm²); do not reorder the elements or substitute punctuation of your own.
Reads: 0.85 (kg/cm²)
